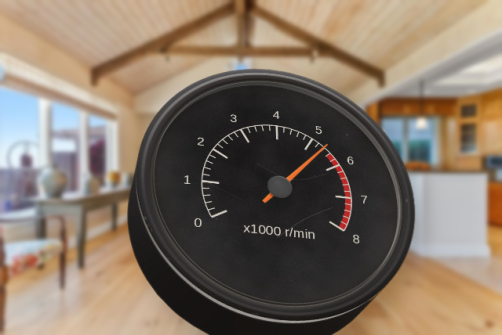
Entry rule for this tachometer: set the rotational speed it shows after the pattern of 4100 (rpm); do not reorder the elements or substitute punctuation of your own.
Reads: 5400 (rpm)
